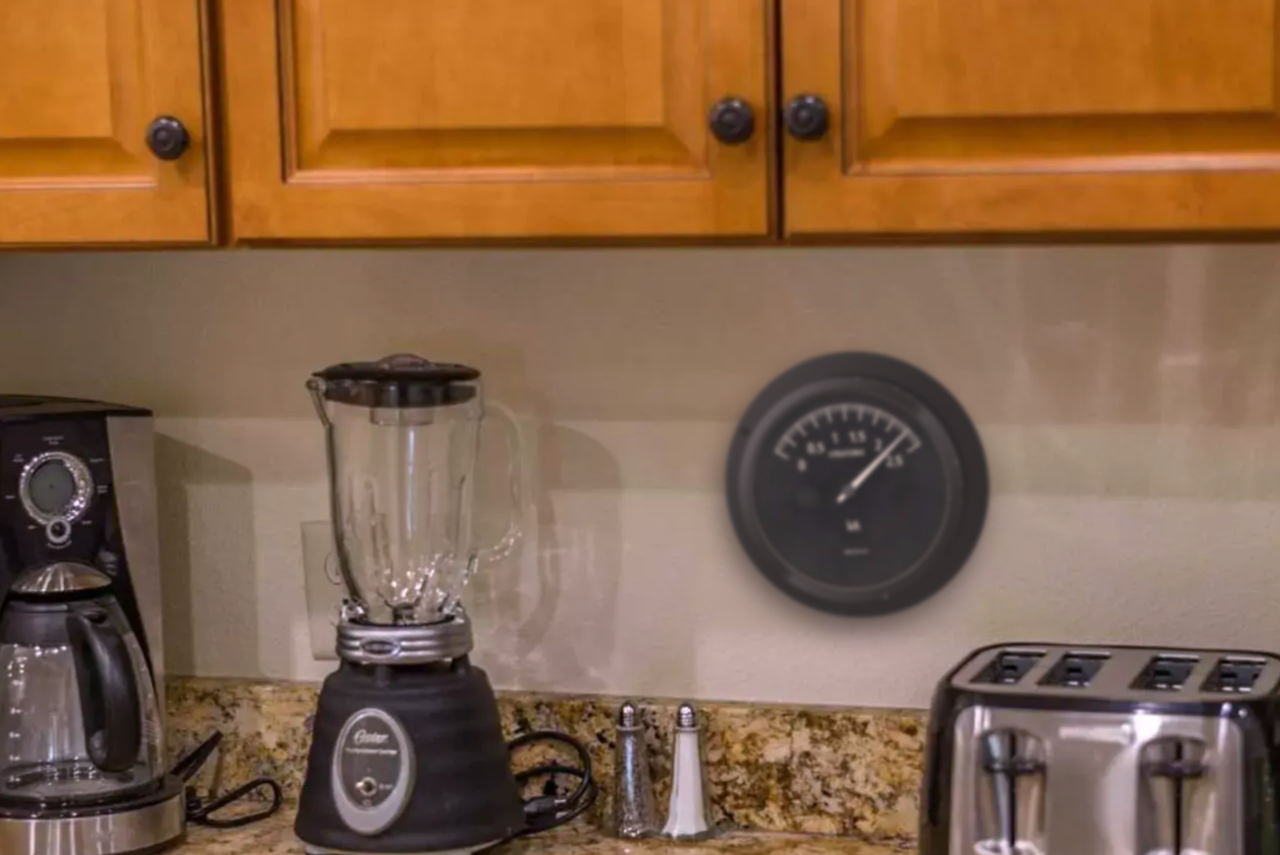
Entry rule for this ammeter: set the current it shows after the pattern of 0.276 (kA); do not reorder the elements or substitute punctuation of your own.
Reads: 2.25 (kA)
